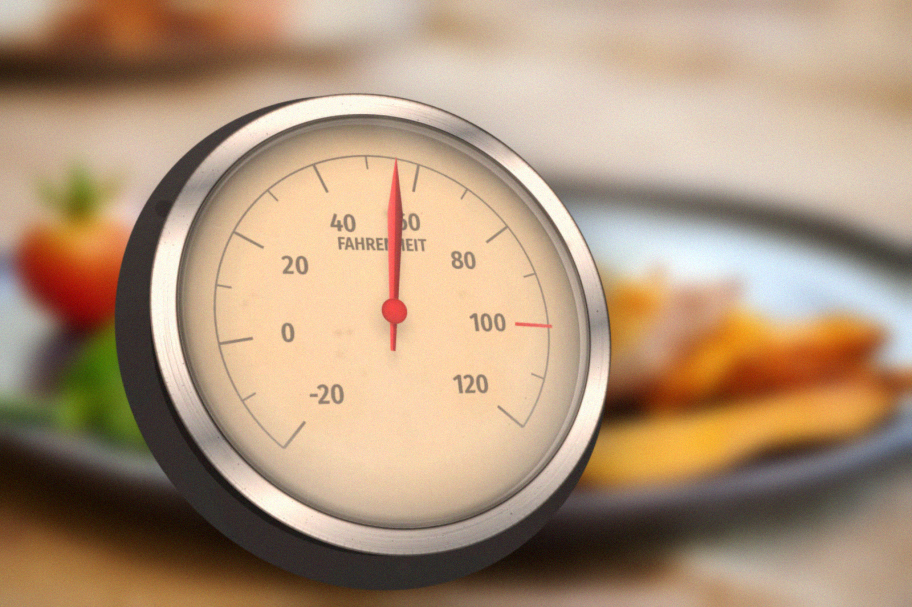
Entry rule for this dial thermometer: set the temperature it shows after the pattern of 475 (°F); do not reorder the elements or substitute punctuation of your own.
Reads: 55 (°F)
